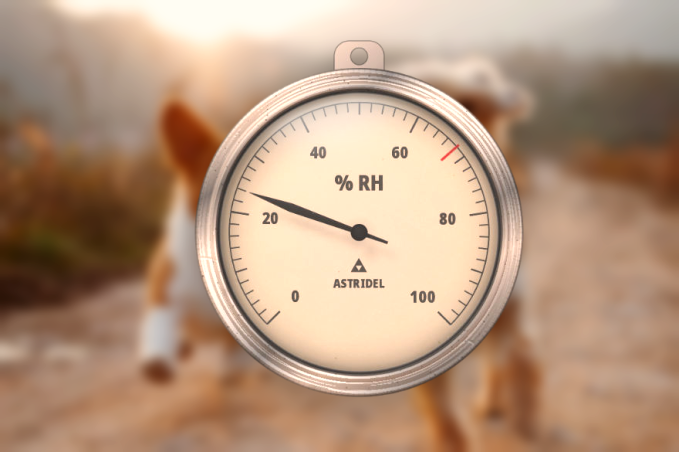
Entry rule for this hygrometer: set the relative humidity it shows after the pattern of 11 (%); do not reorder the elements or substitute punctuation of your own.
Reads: 24 (%)
